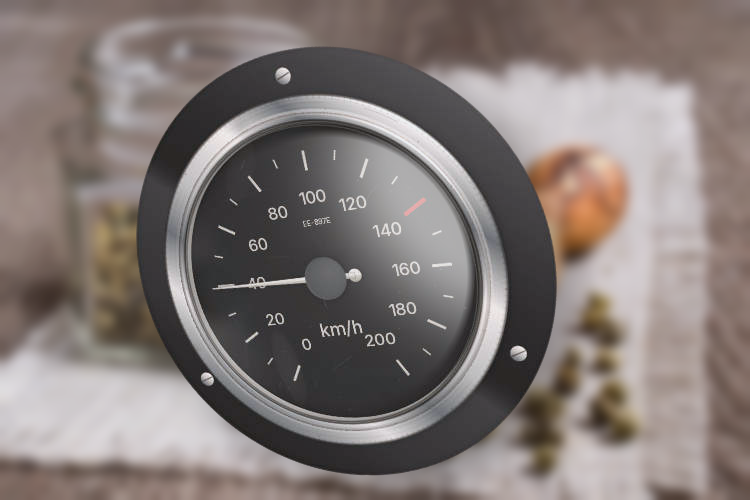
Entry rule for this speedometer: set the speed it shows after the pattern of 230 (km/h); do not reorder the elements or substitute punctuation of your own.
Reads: 40 (km/h)
